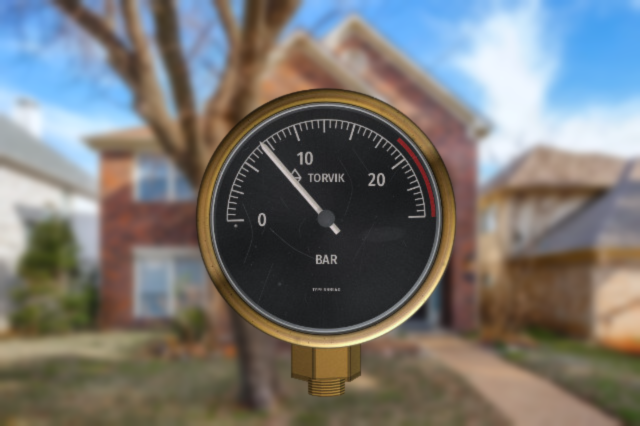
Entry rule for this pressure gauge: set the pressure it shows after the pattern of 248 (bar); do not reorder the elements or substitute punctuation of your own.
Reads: 7 (bar)
